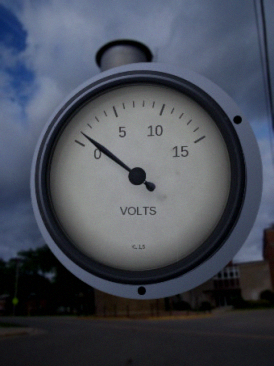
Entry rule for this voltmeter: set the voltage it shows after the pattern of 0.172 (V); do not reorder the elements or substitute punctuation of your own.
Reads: 1 (V)
